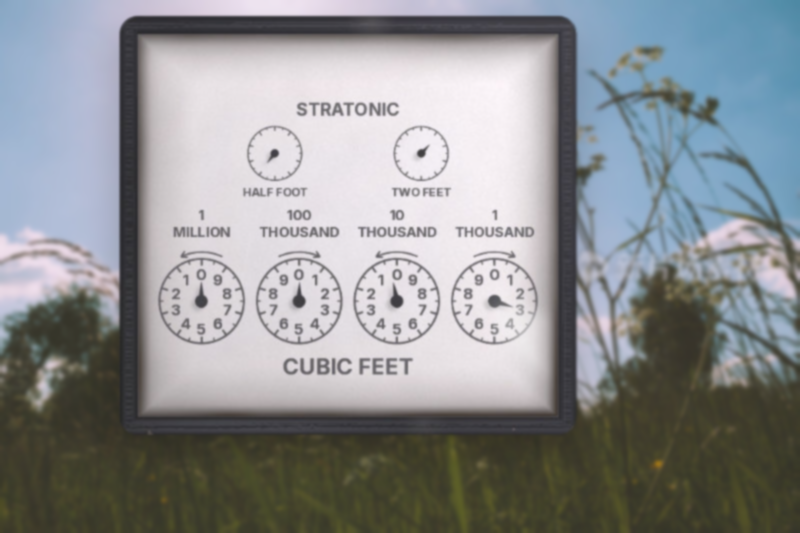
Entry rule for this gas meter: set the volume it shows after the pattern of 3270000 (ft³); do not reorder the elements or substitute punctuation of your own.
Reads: 300 (ft³)
